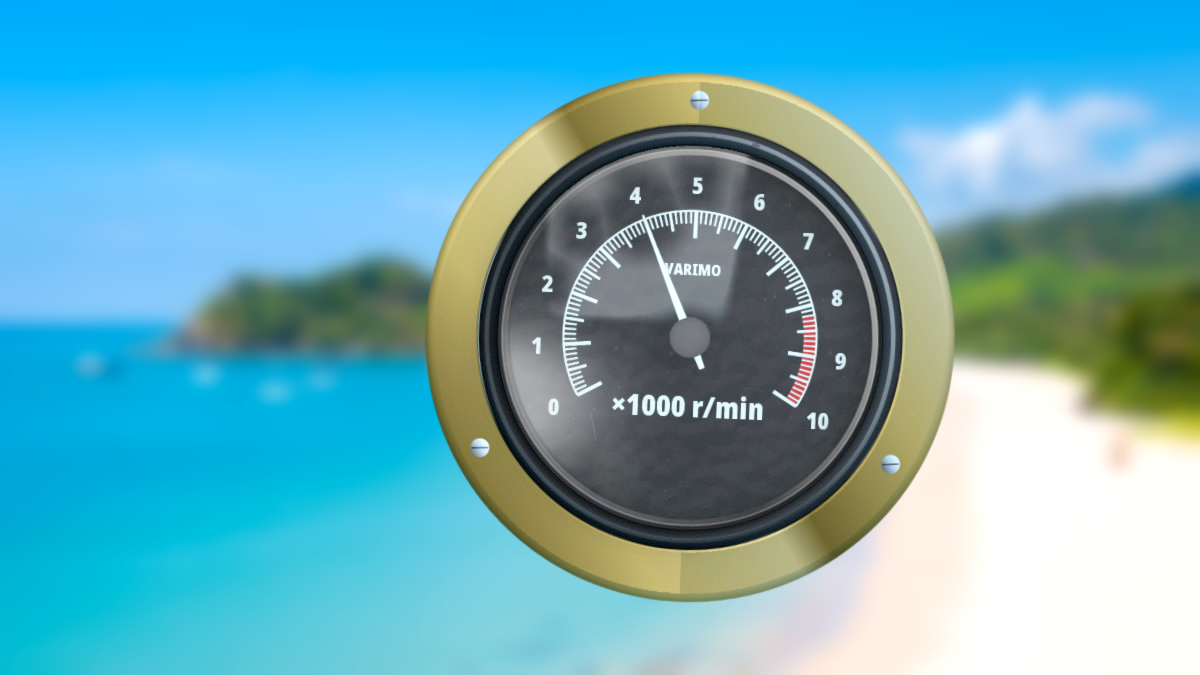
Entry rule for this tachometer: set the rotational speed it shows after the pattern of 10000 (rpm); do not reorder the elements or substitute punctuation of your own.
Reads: 4000 (rpm)
